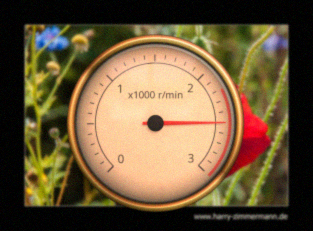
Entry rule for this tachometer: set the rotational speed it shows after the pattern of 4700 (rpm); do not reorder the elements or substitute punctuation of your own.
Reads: 2500 (rpm)
